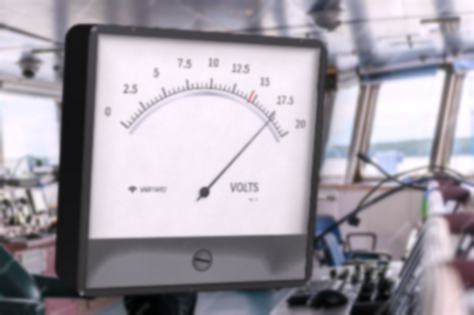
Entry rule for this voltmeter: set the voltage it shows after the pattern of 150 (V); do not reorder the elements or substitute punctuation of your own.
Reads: 17.5 (V)
